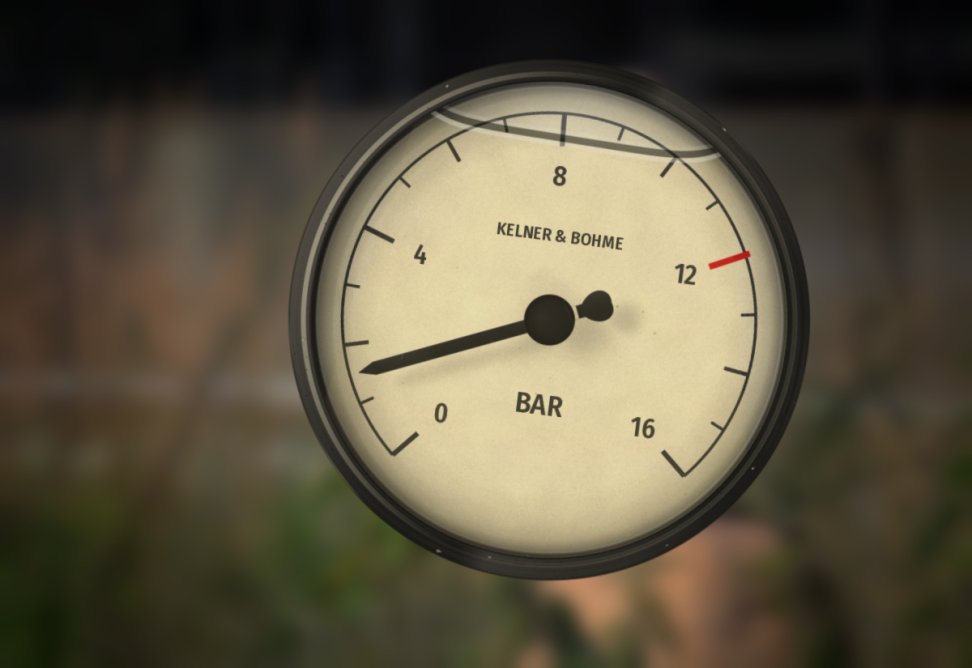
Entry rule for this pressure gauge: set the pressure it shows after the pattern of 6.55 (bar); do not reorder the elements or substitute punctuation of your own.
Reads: 1.5 (bar)
